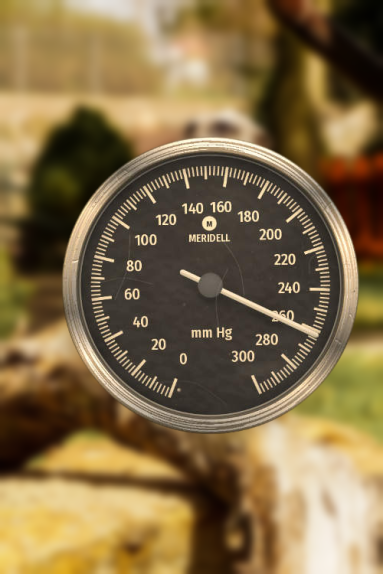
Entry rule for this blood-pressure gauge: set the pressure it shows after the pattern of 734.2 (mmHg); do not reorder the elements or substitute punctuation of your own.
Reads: 262 (mmHg)
